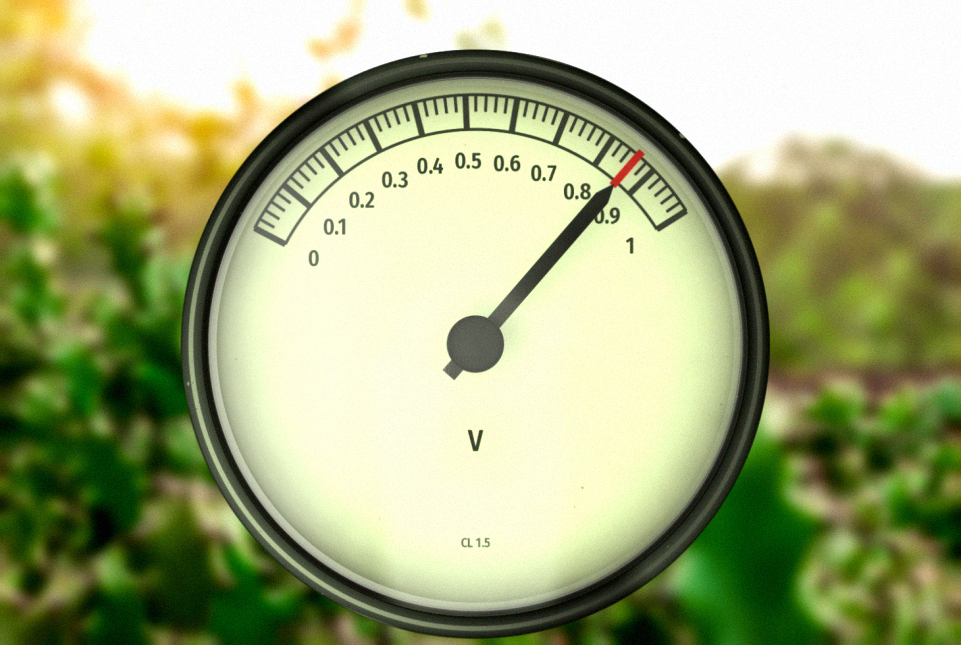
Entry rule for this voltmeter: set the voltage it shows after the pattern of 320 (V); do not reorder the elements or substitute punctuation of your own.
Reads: 0.86 (V)
